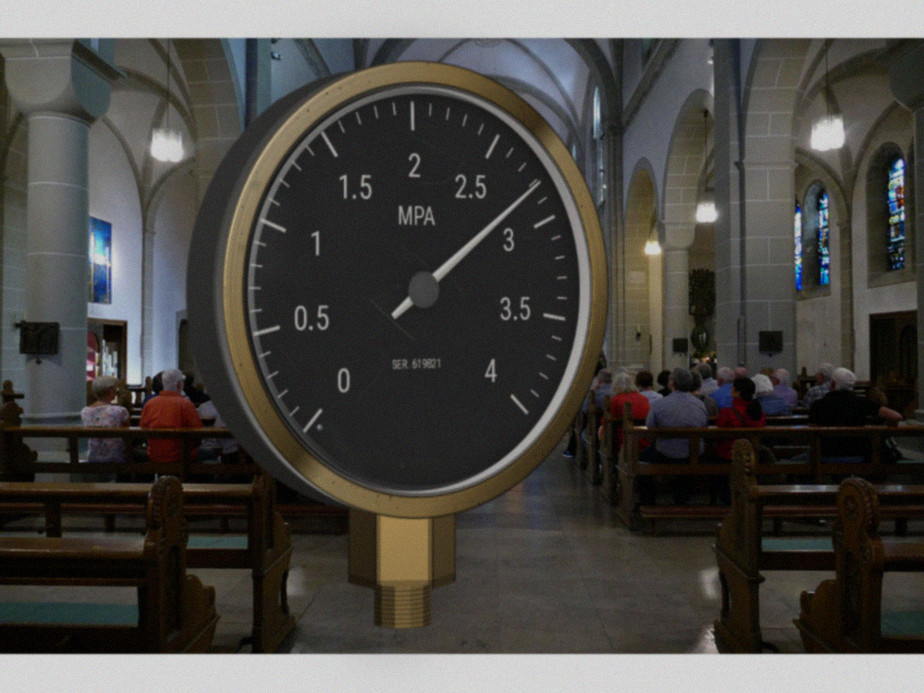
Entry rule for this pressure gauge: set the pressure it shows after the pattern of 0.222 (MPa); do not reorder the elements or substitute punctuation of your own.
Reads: 2.8 (MPa)
